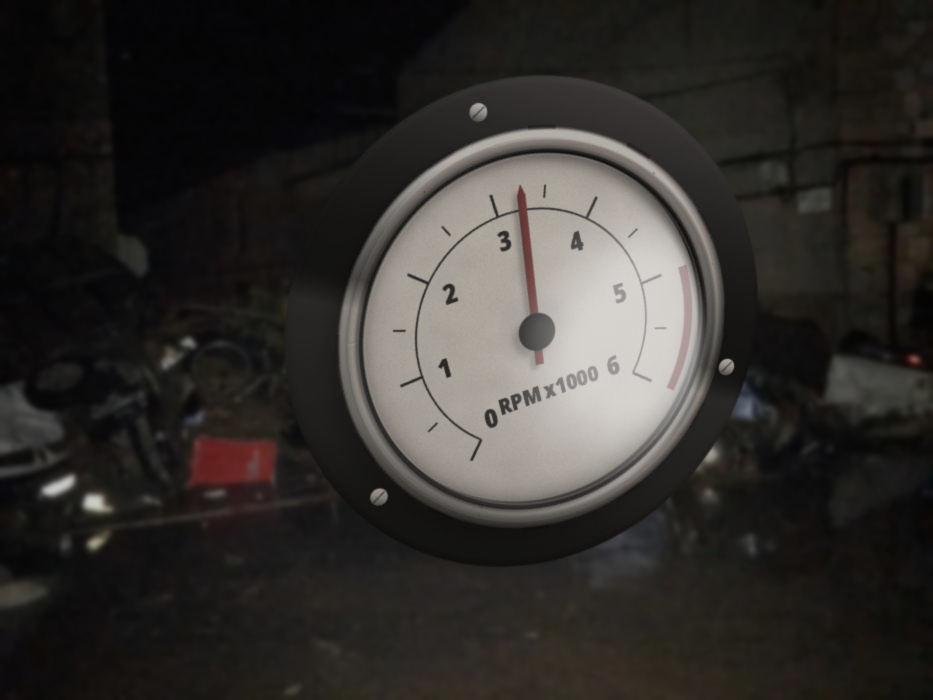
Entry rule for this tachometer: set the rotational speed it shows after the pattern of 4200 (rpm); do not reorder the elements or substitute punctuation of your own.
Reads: 3250 (rpm)
